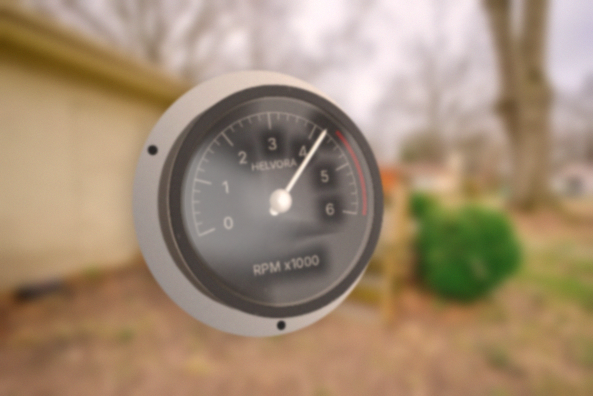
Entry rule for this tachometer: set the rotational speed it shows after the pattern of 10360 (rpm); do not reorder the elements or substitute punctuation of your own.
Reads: 4200 (rpm)
